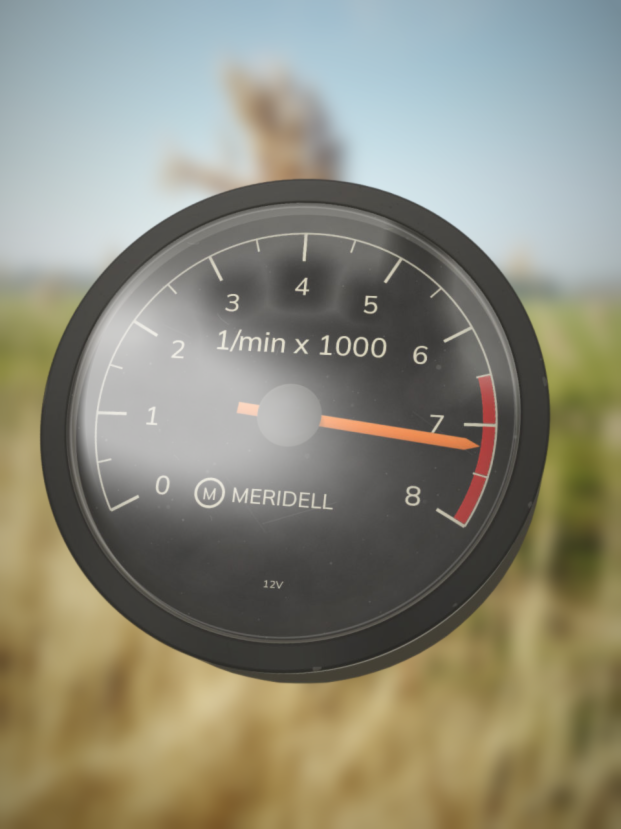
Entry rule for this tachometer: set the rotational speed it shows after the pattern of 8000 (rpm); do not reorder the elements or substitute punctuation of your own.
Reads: 7250 (rpm)
